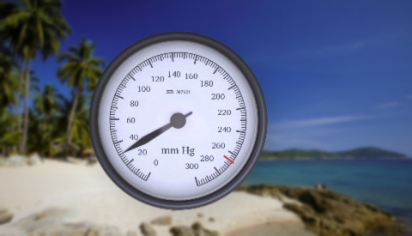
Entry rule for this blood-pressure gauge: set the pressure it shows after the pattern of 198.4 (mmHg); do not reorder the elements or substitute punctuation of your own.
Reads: 30 (mmHg)
